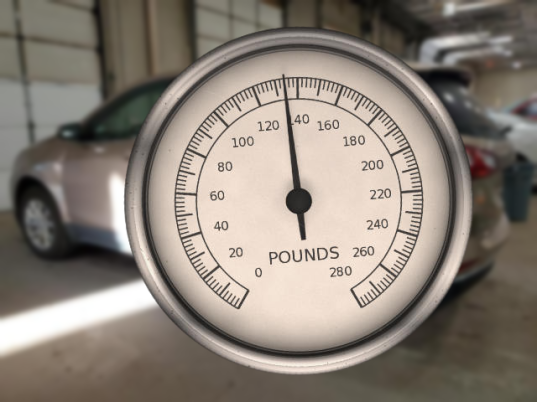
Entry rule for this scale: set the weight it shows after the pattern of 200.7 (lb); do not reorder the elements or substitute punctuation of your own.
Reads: 134 (lb)
